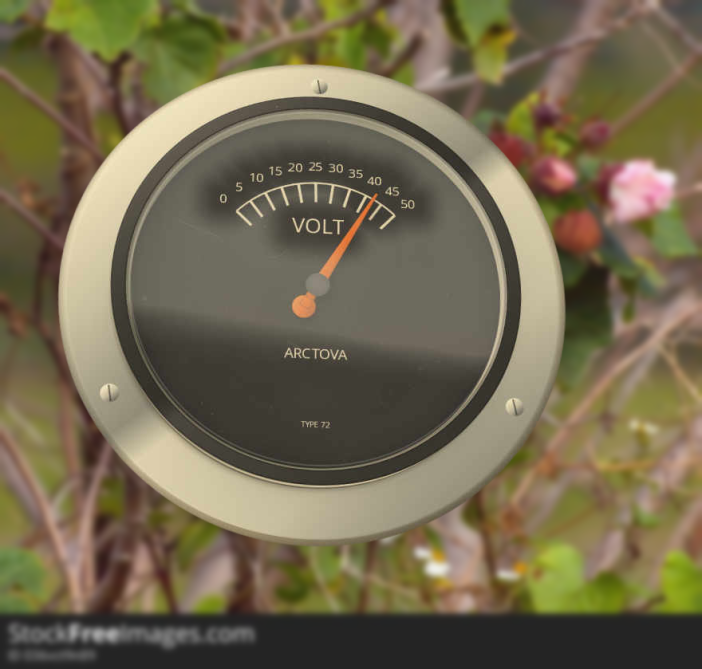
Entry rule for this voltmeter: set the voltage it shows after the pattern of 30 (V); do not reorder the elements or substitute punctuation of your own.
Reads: 42.5 (V)
